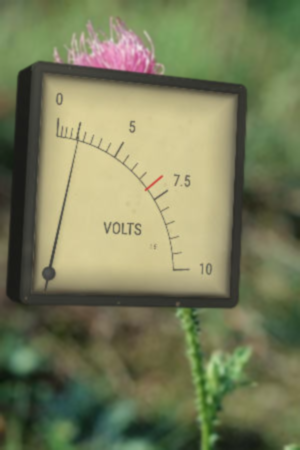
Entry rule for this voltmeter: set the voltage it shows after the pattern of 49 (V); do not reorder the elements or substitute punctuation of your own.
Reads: 2.5 (V)
